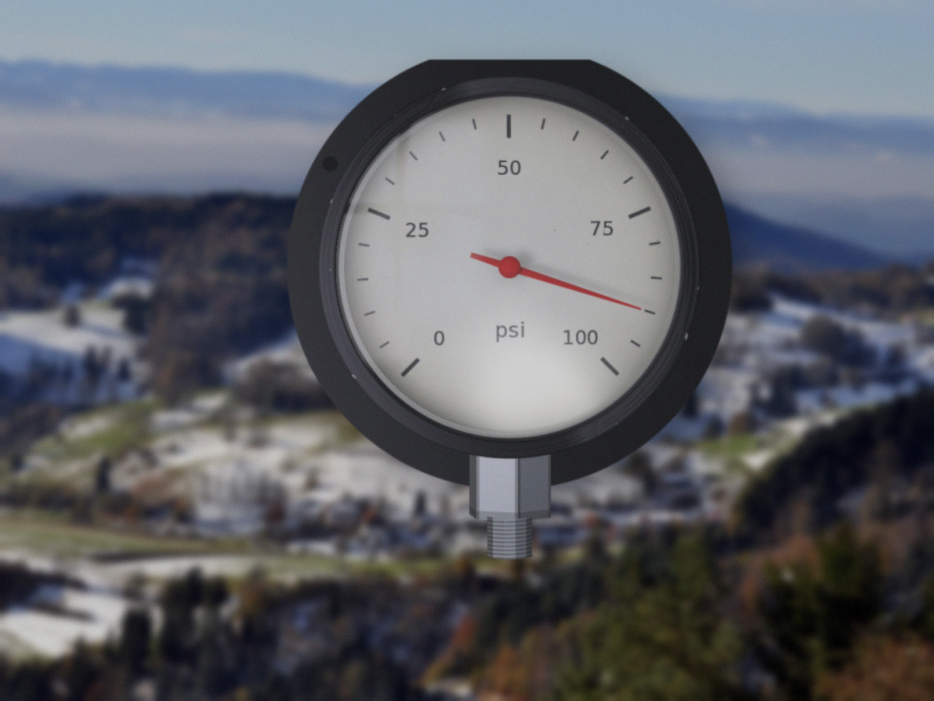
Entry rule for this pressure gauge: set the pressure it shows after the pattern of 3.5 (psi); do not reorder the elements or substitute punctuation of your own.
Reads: 90 (psi)
